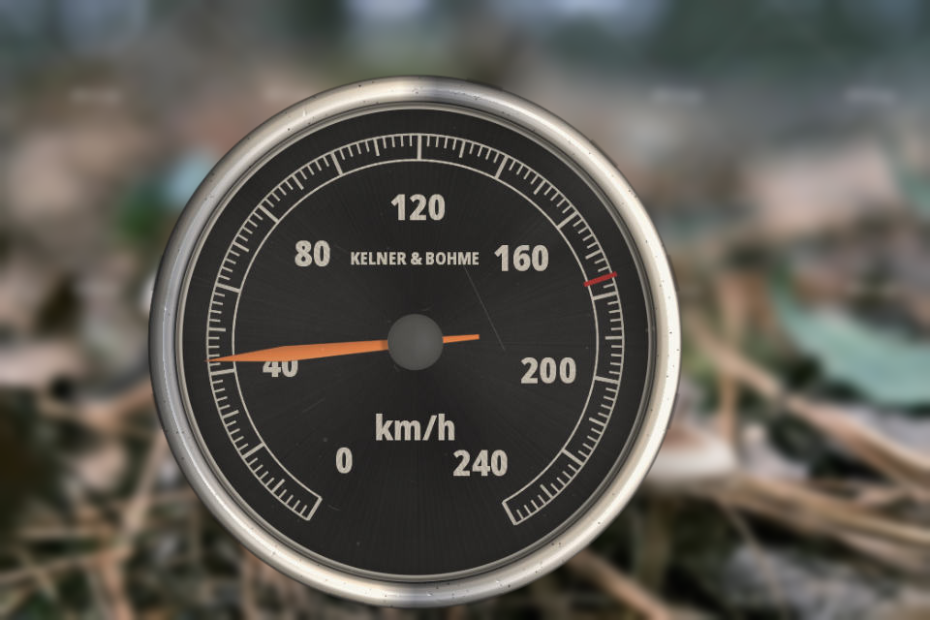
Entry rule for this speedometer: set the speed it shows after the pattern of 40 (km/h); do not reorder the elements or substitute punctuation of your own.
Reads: 43 (km/h)
